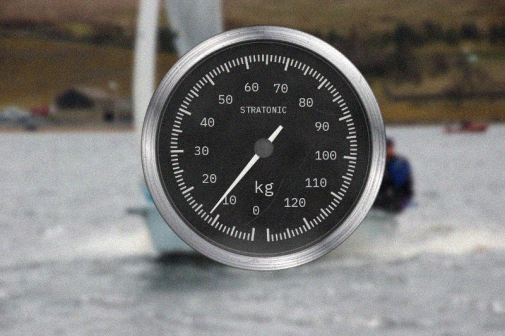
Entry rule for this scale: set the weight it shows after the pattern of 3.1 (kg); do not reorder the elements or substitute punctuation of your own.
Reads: 12 (kg)
